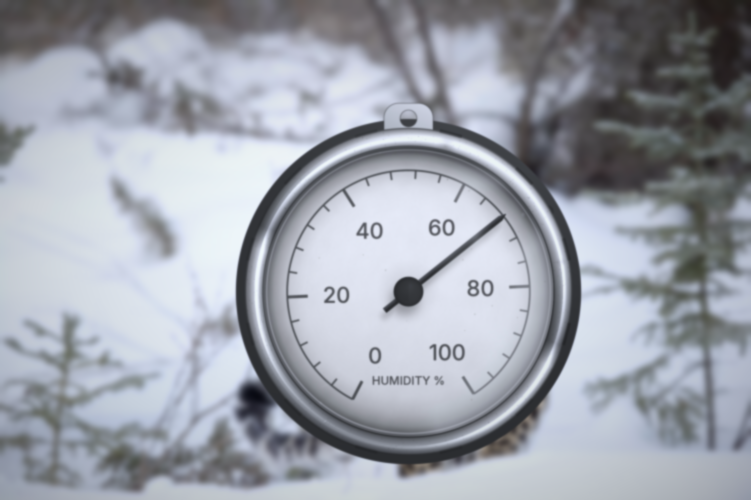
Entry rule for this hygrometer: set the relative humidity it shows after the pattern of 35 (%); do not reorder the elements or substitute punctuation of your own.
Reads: 68 (%)
